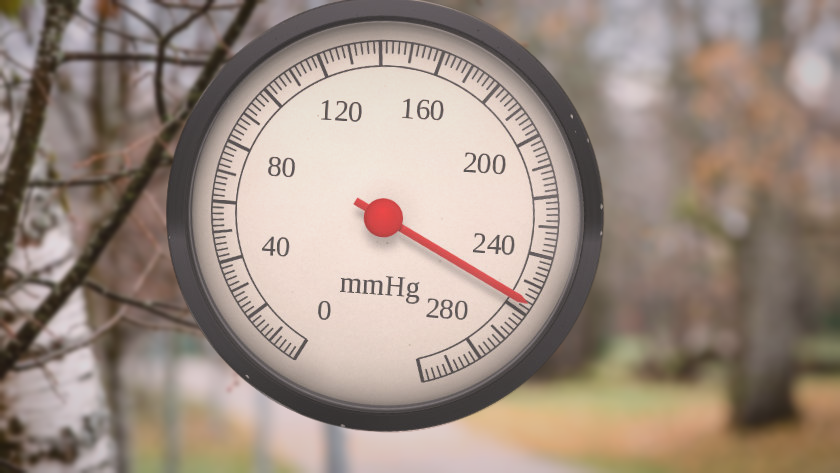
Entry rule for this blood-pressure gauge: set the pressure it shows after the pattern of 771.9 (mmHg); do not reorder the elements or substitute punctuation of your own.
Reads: 256 (mmHg)
